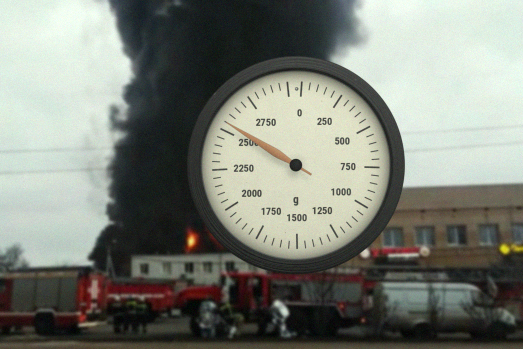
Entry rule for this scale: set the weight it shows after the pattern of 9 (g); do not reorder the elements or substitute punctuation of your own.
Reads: 2550 (g)
